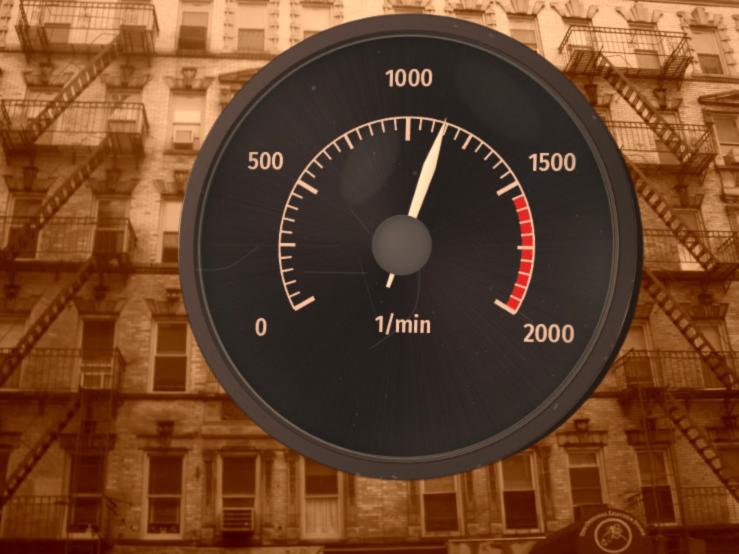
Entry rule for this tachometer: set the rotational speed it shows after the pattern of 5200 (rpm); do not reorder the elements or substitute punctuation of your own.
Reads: 1150 (rpm)
